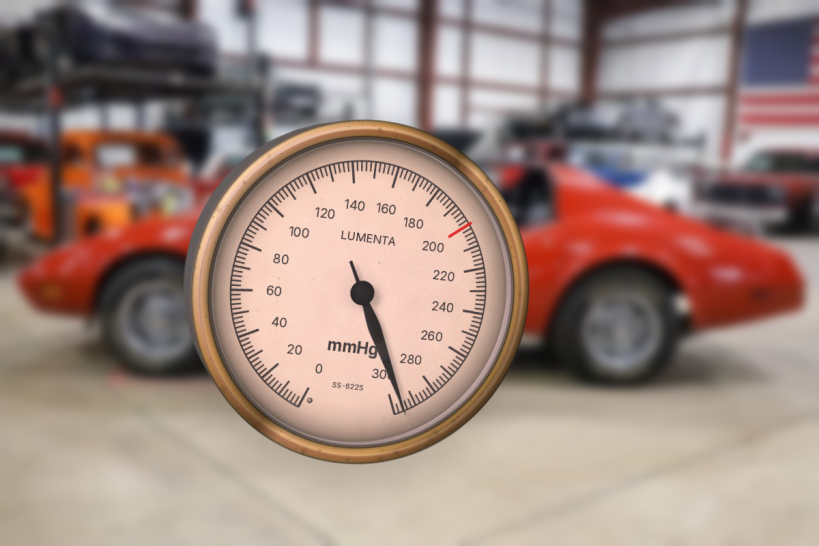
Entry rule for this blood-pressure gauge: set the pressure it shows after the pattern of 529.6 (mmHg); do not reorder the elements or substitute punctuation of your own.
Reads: 296 (mmHg)
